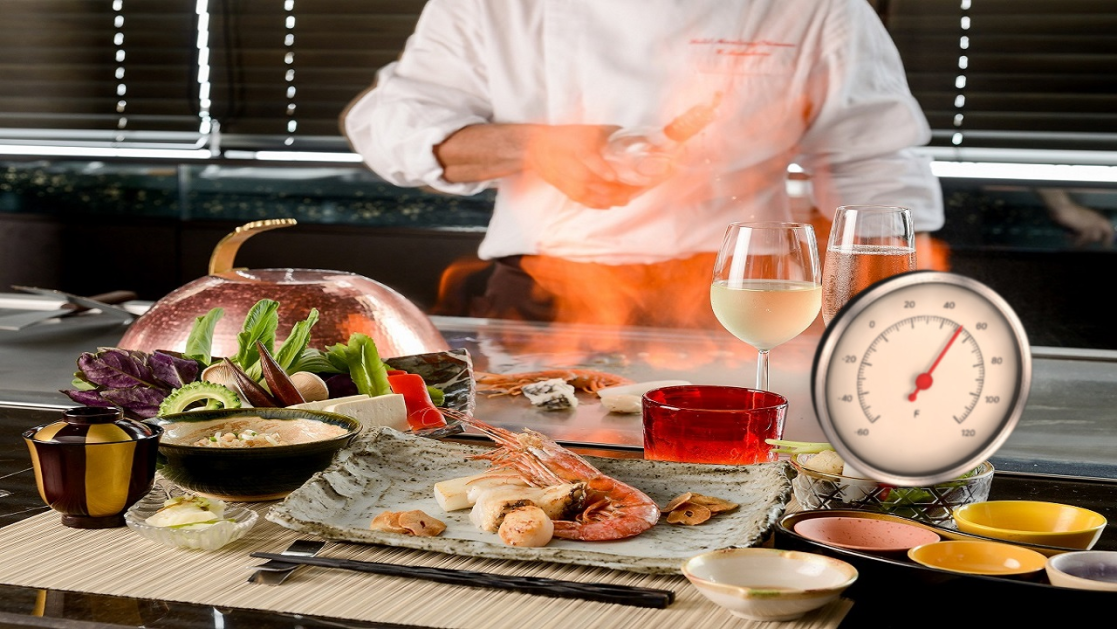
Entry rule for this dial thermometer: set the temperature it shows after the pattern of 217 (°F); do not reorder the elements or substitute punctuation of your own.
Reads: 50 (°F)
